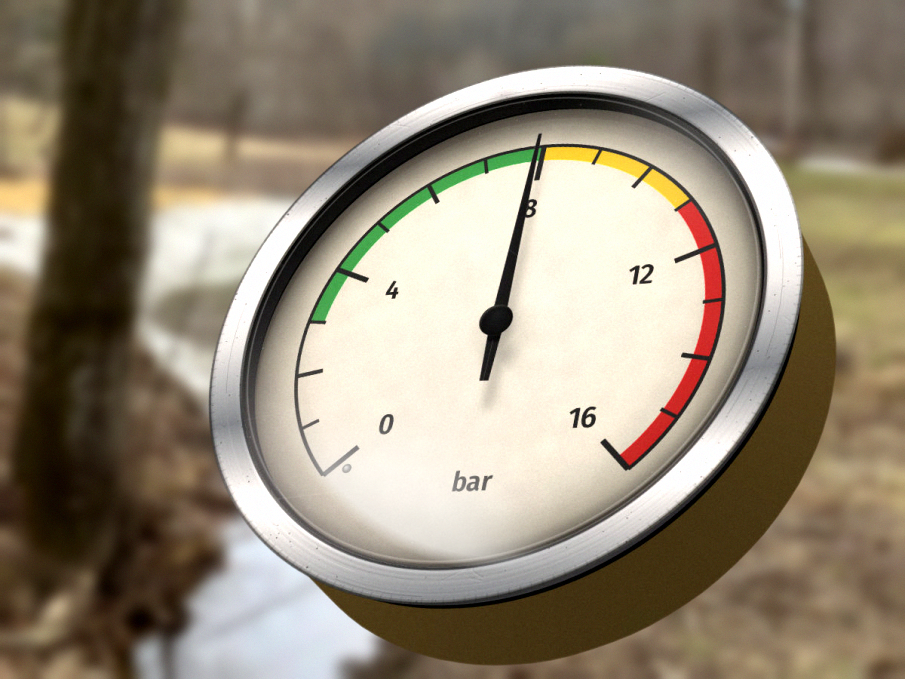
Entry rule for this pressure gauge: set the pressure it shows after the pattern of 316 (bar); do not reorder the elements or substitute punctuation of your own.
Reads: 8 (bar)
